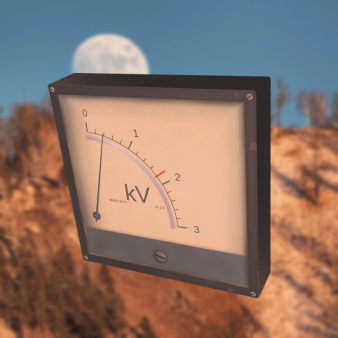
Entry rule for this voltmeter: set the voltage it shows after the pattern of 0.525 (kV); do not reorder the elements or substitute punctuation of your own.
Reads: 0.4 (kV)
